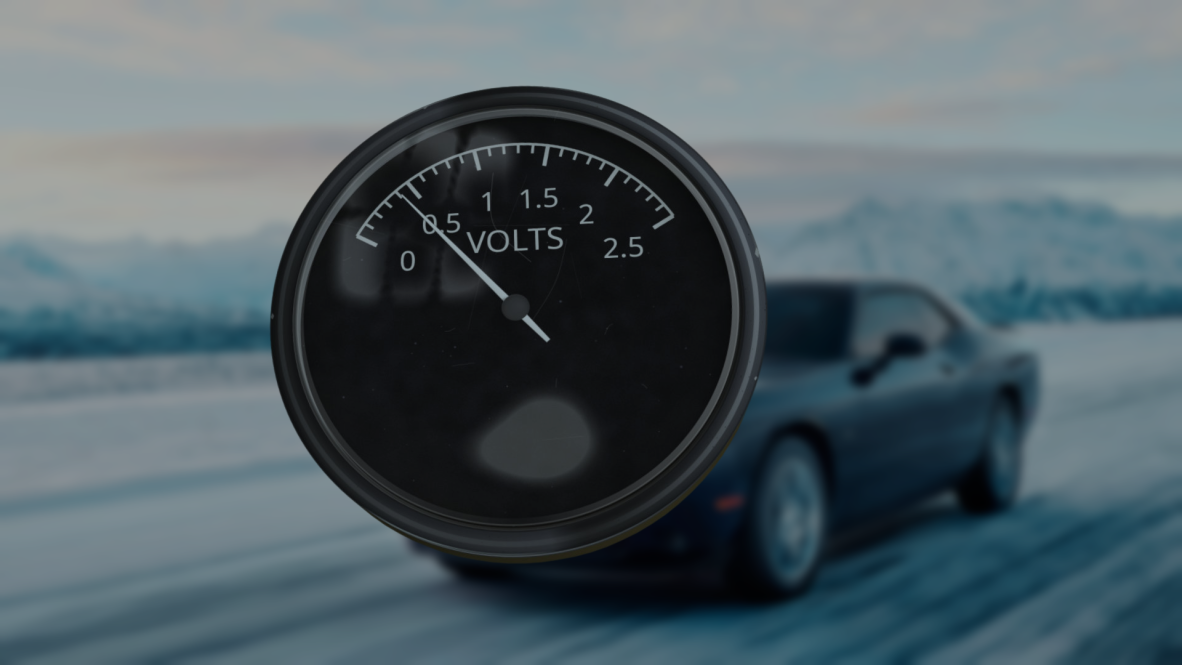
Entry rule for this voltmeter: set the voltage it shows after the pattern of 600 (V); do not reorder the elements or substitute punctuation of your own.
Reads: 0.4 (V)
